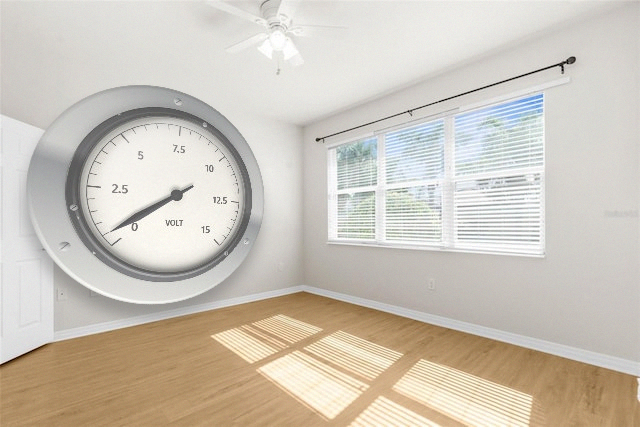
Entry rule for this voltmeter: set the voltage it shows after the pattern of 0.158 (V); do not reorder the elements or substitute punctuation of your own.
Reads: 0.5 (V)
